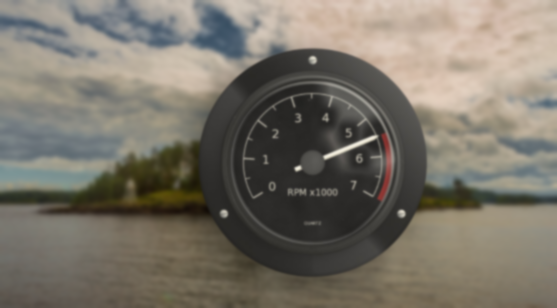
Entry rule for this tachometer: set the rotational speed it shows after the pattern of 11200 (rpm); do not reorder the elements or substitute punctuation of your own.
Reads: 5500 (rpm)
